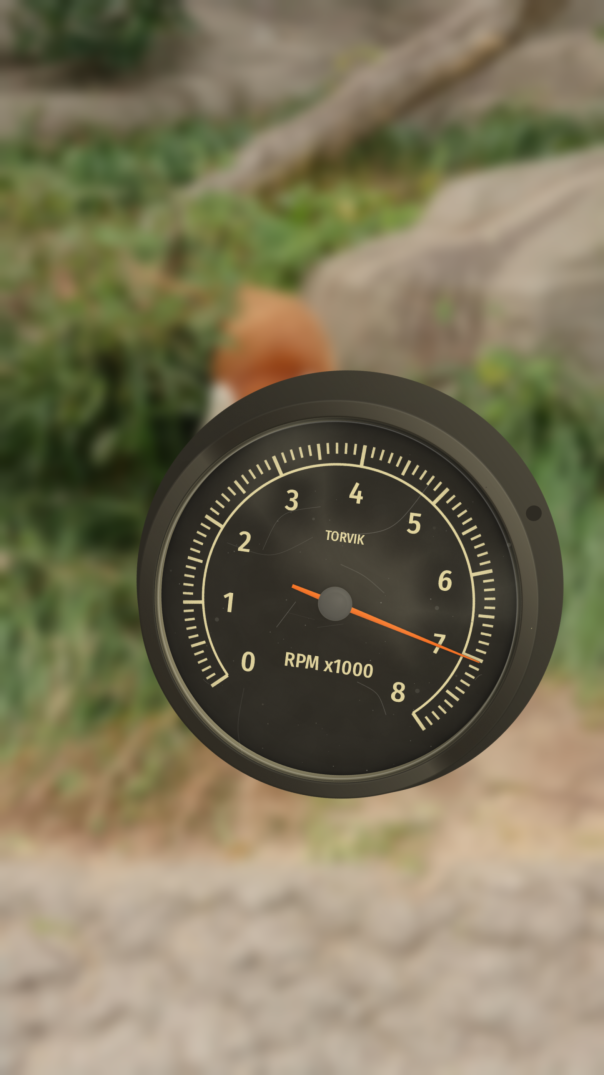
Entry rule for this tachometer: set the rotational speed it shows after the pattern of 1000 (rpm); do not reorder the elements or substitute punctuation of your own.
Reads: 7000 (rpm)
